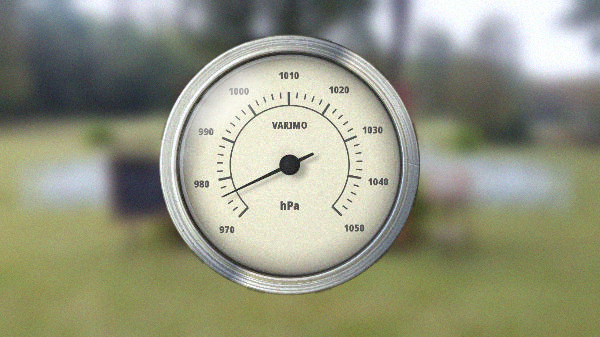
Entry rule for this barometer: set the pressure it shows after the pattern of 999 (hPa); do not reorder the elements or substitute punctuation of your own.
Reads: 976 (hPa)
